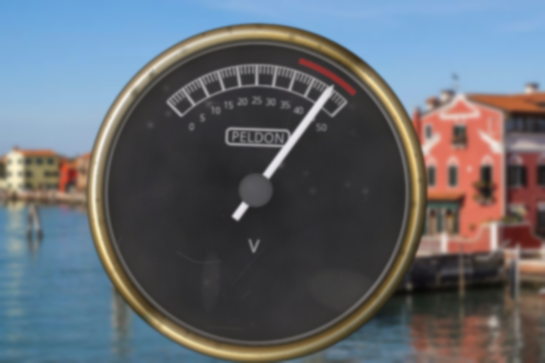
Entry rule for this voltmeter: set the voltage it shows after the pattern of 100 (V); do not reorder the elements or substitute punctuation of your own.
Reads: 45 (V)
